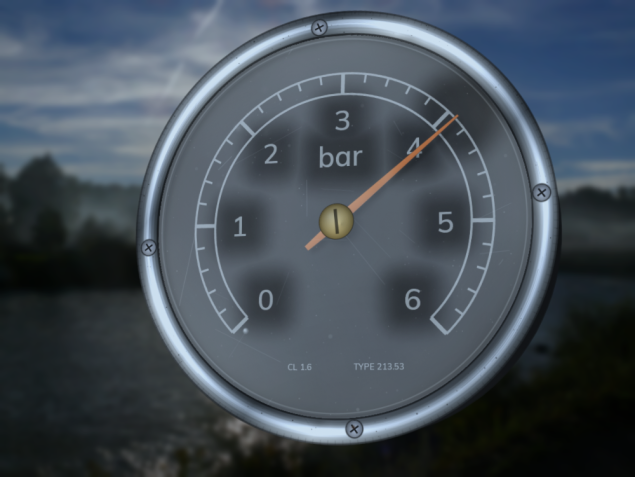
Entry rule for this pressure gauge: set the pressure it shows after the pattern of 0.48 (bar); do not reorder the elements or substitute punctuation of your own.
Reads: 4.1 (bar)
